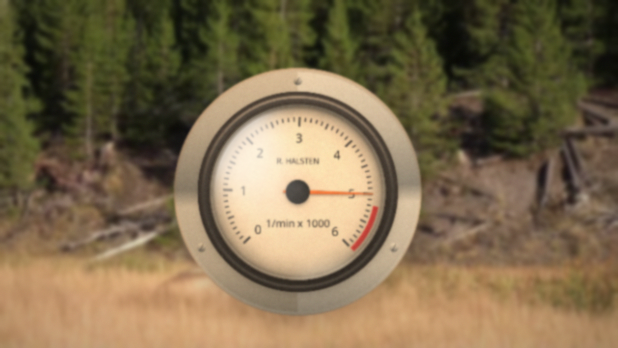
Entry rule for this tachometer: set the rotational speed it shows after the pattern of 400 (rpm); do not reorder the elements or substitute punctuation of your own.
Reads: 5000 (rpm)
